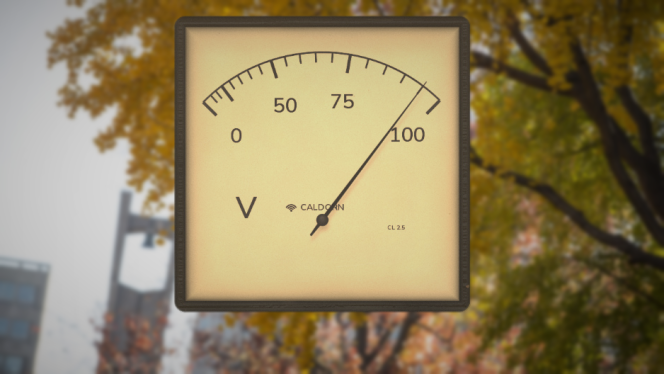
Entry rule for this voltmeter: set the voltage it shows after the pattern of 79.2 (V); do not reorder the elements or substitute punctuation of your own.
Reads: 95 (V)
